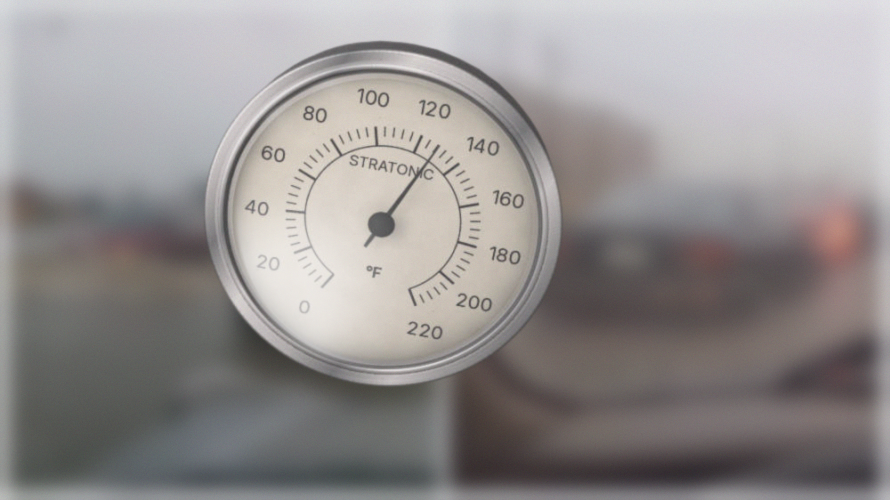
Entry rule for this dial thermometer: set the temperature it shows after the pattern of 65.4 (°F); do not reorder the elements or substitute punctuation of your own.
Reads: 128 (°F)
